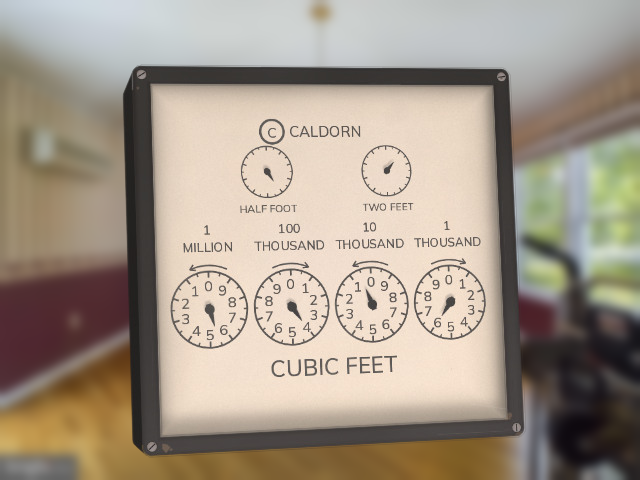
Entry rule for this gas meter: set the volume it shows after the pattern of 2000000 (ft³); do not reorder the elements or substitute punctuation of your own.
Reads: 540600 (ft³)
